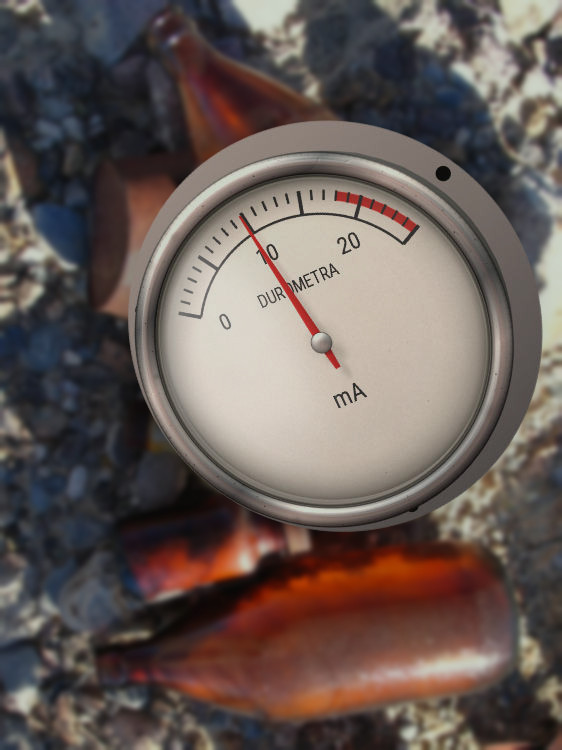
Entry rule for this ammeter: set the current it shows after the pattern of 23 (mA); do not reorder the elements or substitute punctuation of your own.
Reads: 10 (mA)
